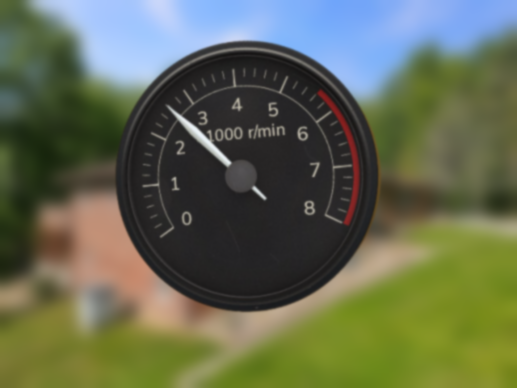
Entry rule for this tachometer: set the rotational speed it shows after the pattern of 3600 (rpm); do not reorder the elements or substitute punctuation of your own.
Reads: 2600 (rpm)
